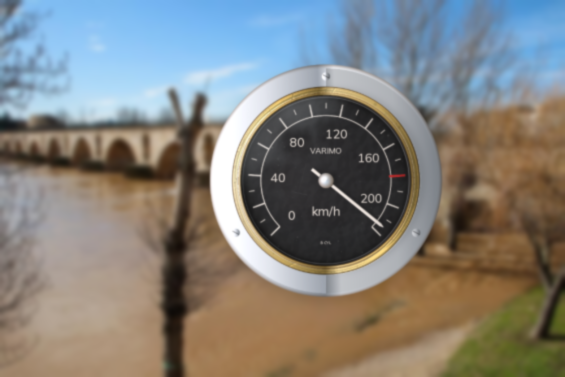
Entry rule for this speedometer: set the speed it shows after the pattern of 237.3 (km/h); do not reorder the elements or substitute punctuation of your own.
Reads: 215 (km/h)
